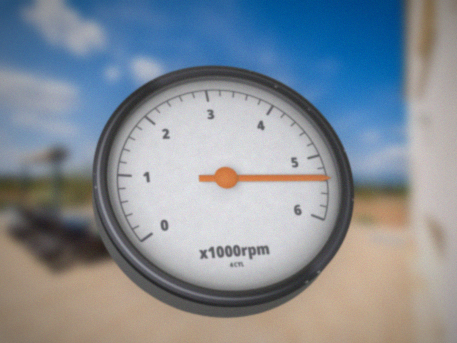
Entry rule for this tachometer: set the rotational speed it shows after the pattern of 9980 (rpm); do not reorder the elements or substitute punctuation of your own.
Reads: 5400 (rpm)
